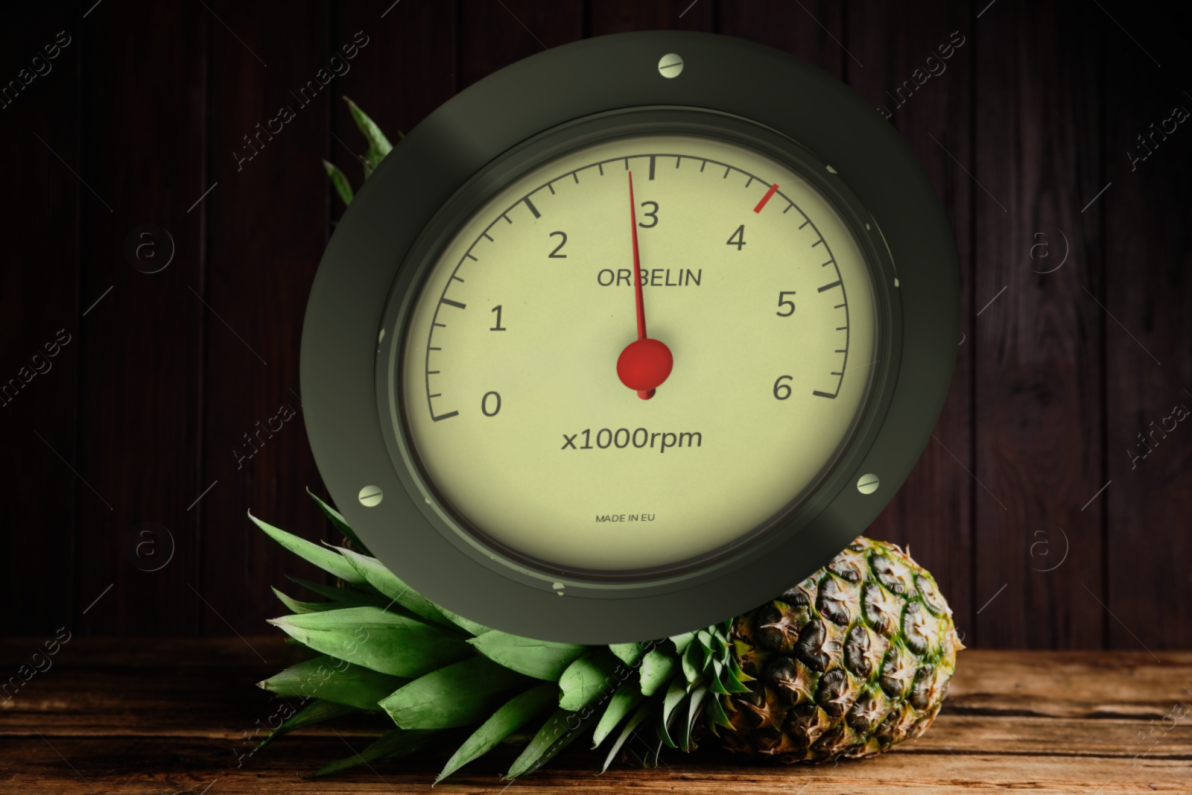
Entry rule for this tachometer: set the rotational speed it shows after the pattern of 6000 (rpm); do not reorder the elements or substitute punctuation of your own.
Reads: 2800 (rpm)
